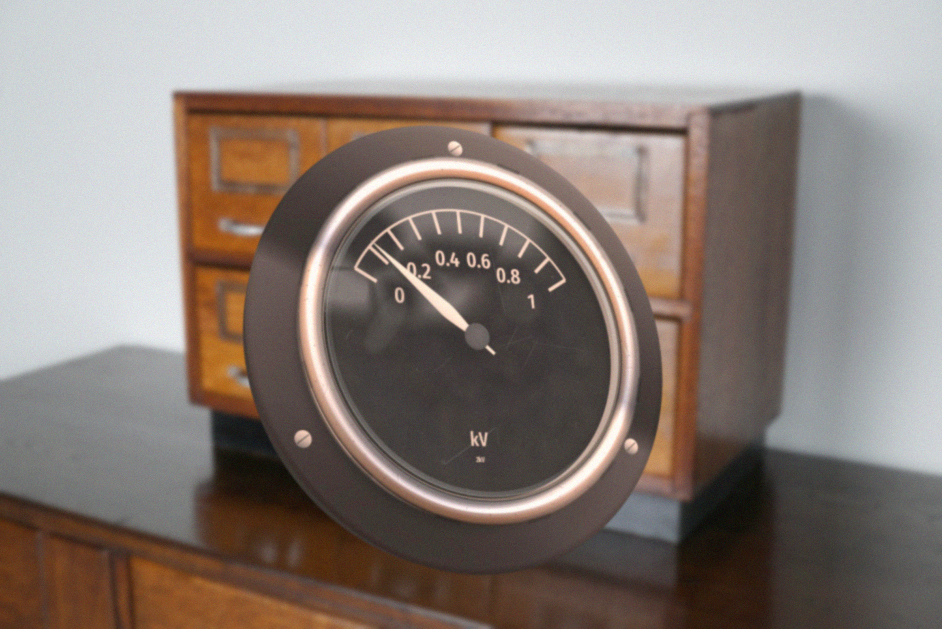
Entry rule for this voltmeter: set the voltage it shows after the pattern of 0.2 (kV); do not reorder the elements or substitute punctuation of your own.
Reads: 0.1 (kV)
